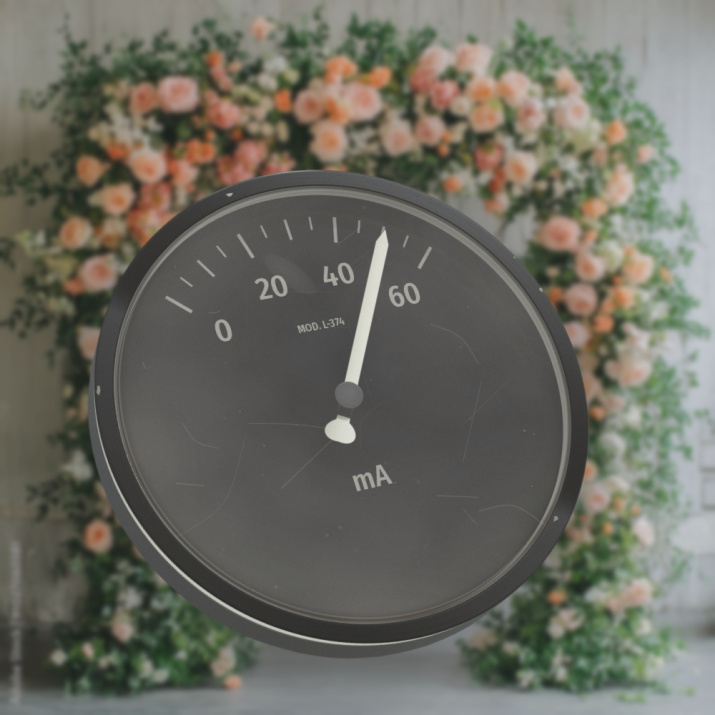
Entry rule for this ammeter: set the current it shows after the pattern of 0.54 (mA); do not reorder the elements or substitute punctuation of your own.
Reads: 50 (mA)
